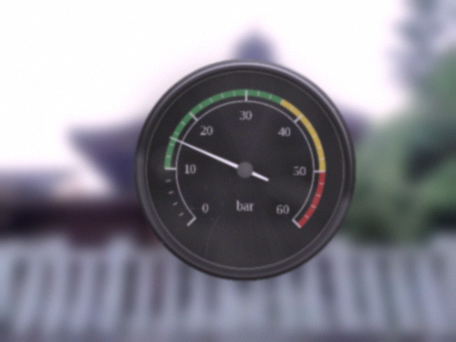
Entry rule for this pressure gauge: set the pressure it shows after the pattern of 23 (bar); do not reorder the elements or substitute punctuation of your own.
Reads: 15 (bar)
